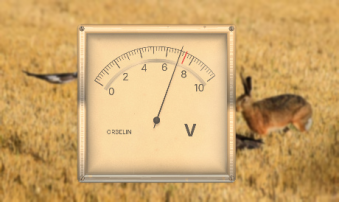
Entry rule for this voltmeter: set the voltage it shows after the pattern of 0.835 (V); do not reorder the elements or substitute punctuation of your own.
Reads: 7 (V)
